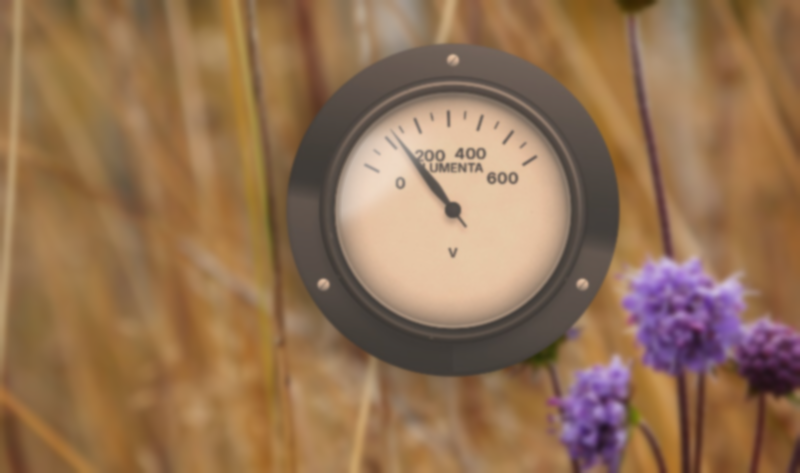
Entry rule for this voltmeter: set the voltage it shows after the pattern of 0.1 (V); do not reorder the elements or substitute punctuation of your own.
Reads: 125 (V)
